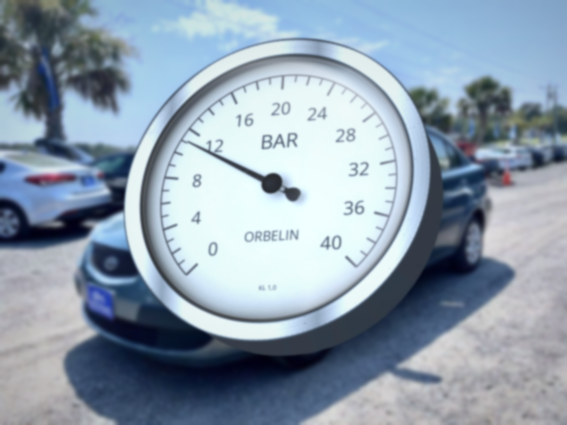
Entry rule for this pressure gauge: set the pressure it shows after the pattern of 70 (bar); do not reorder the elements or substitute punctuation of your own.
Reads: 11 (bar)
